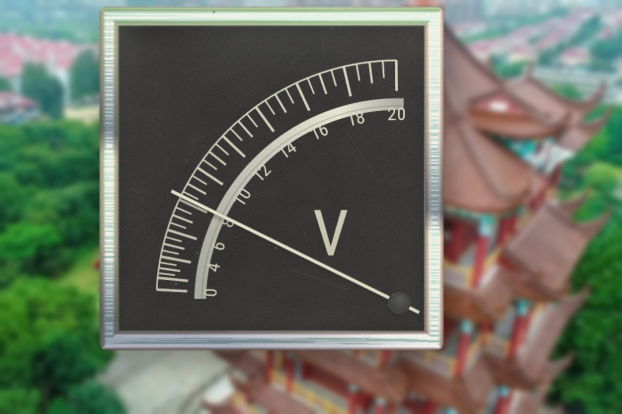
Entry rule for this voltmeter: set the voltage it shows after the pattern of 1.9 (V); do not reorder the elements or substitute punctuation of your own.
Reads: 8.25 (V)
